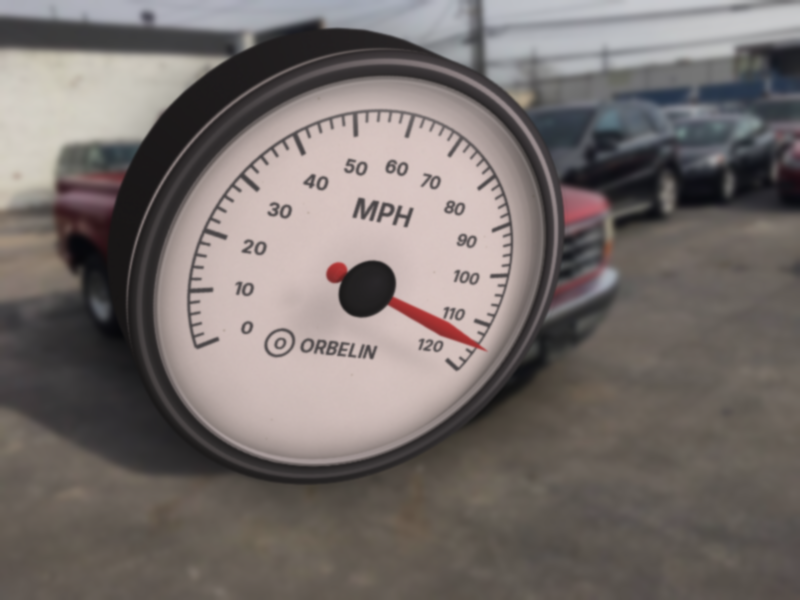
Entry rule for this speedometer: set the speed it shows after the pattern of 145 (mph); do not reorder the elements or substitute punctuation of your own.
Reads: 114 (mph)
